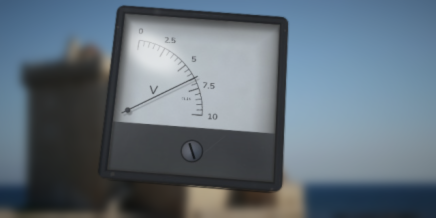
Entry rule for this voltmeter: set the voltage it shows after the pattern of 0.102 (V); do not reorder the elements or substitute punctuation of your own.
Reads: 6.5 (V)
